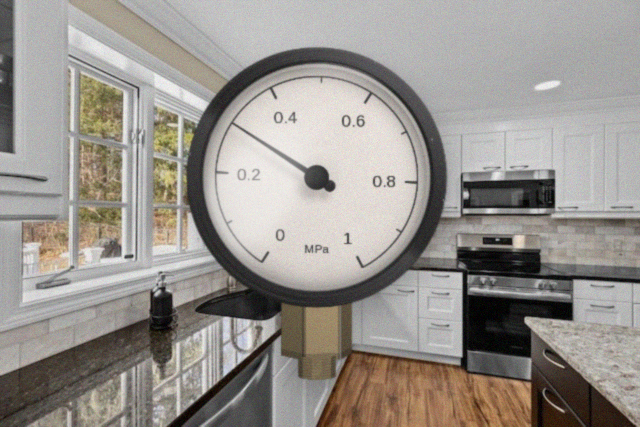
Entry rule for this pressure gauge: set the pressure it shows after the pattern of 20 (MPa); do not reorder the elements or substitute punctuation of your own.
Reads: 0.3 (MPa)
